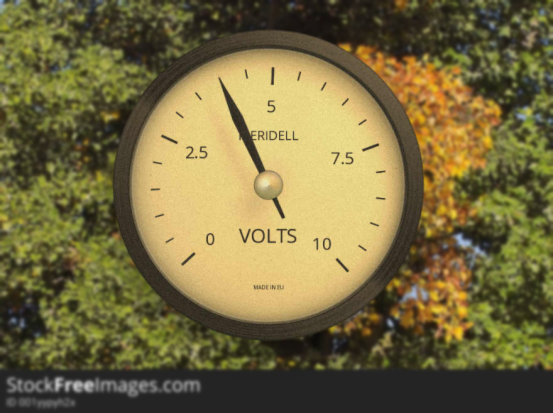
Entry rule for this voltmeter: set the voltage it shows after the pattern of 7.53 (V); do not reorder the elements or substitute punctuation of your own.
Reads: 4 (V)
